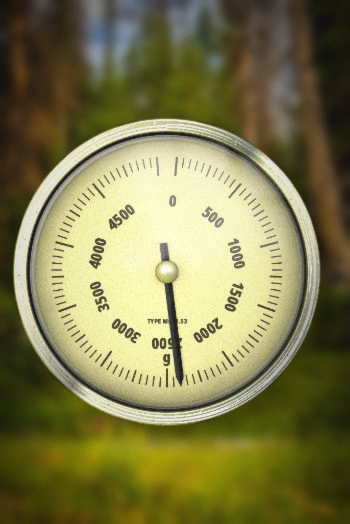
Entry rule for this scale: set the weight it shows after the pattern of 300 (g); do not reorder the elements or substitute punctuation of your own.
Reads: 2400 (g)
